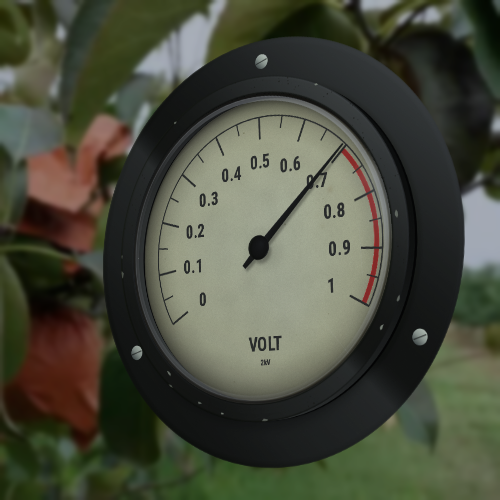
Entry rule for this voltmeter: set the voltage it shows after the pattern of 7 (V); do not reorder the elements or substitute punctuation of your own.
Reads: 0.7 (V)
